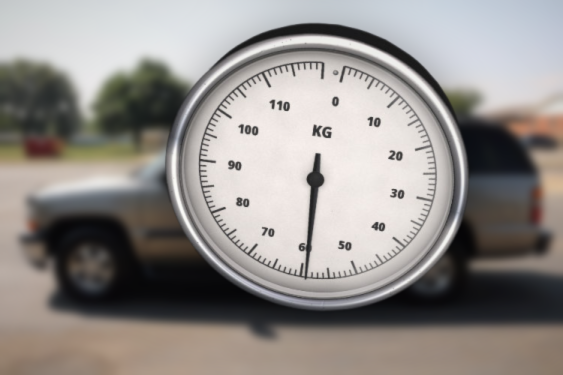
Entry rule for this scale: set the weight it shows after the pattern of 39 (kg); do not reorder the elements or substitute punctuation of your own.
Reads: 59 (kg)
